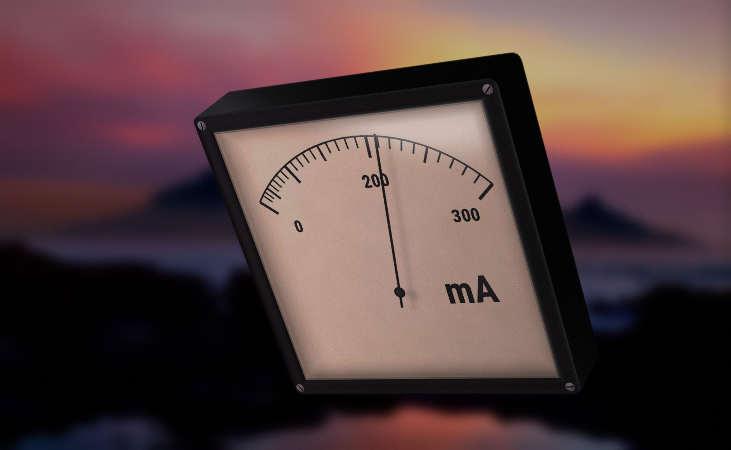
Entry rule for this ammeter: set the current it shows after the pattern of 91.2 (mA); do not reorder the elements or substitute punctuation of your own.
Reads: 210 (mA)
